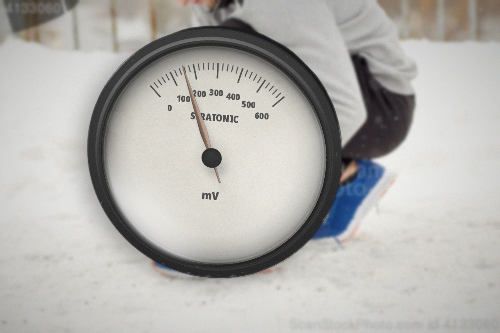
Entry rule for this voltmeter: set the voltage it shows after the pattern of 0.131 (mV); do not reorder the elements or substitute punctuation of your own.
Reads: 160 (mV)
